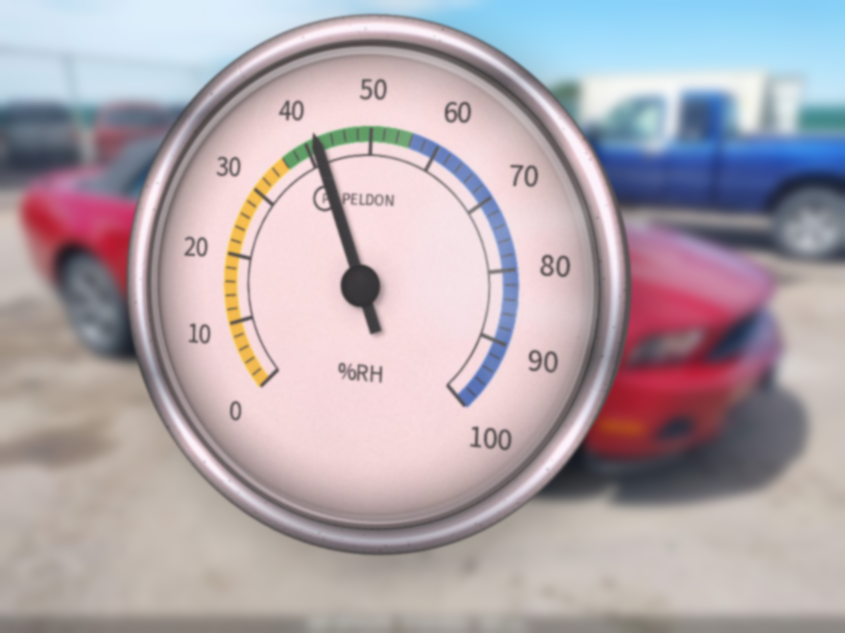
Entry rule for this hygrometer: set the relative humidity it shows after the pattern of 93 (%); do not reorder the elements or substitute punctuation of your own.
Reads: 42 (%)
